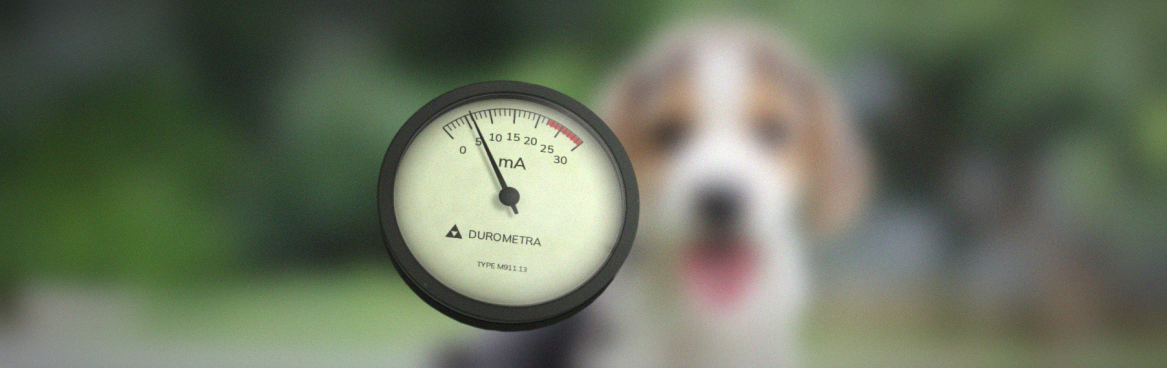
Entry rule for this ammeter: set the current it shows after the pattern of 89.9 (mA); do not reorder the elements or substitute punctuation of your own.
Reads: 6 (mA)
